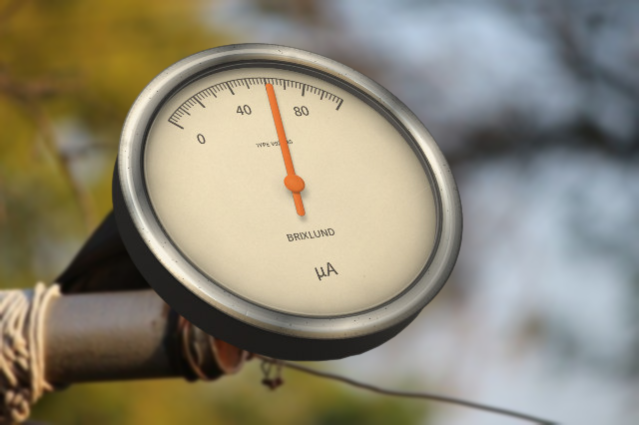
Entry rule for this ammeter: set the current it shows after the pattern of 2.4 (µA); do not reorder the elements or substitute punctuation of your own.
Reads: 60 (µA)
